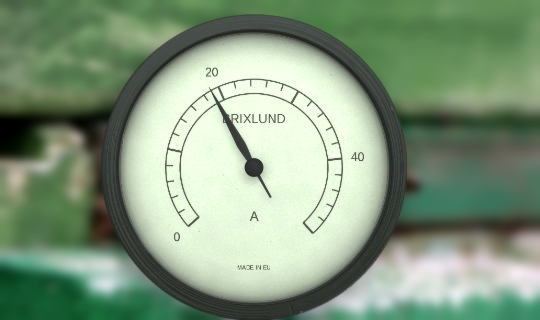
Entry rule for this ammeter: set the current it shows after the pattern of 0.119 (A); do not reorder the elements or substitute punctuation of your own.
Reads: 19 (A)
